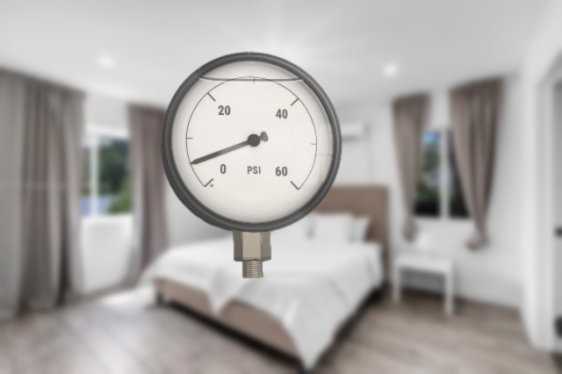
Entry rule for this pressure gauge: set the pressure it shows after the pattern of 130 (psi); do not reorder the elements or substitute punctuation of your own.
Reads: 5 (psi)
